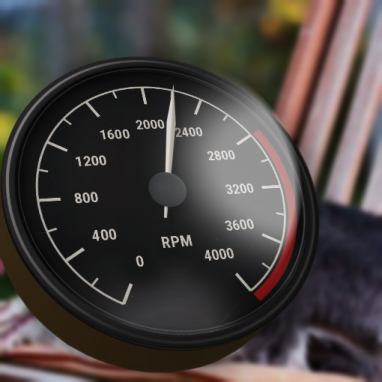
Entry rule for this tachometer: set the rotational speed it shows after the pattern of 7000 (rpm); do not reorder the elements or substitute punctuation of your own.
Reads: 2200 (rpm)
